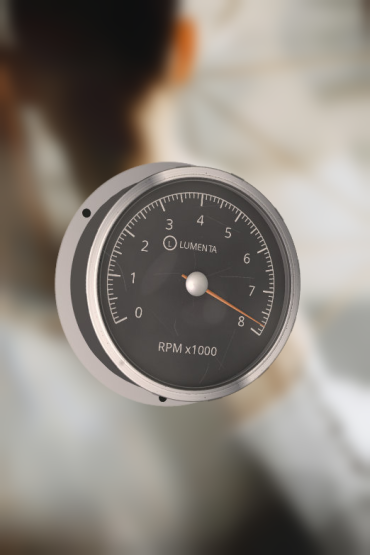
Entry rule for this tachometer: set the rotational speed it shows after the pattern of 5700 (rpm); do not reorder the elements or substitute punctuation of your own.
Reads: 7800 (rpm)
